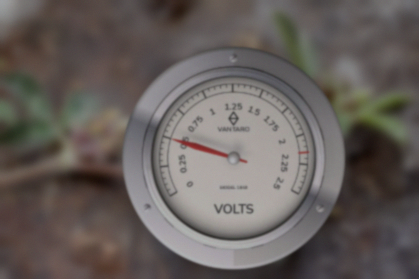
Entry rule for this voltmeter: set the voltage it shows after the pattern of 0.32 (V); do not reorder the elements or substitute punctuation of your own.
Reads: 0.5 (V)
